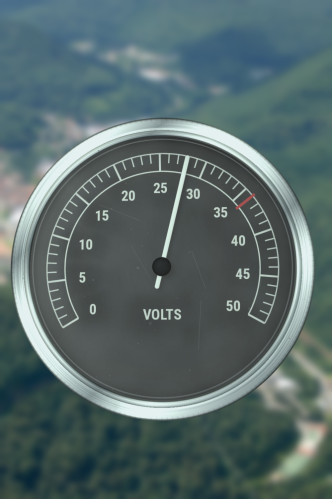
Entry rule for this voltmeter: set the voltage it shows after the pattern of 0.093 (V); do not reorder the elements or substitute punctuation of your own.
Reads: 28 (V)
